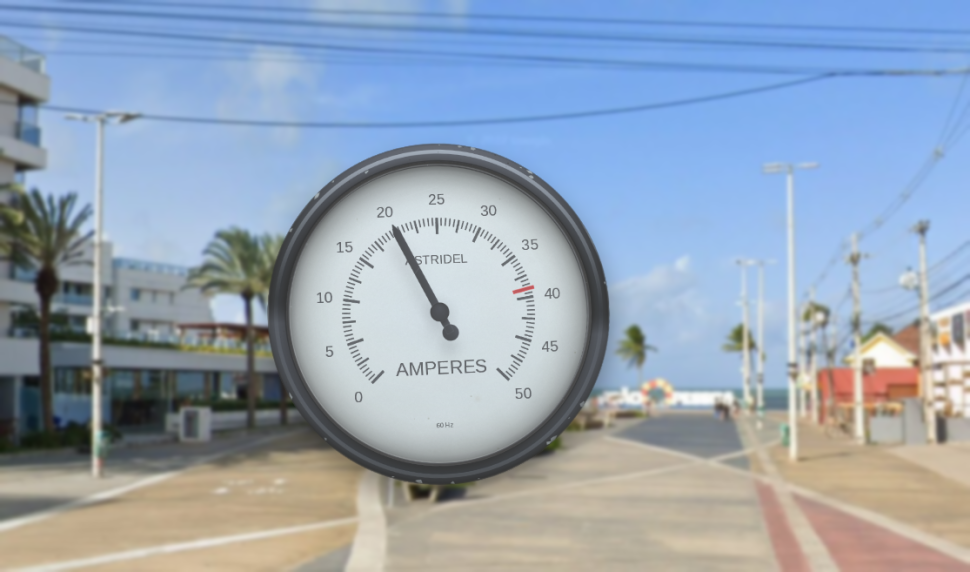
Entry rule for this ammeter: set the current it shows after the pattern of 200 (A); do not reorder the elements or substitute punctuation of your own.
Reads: 20 (A)
